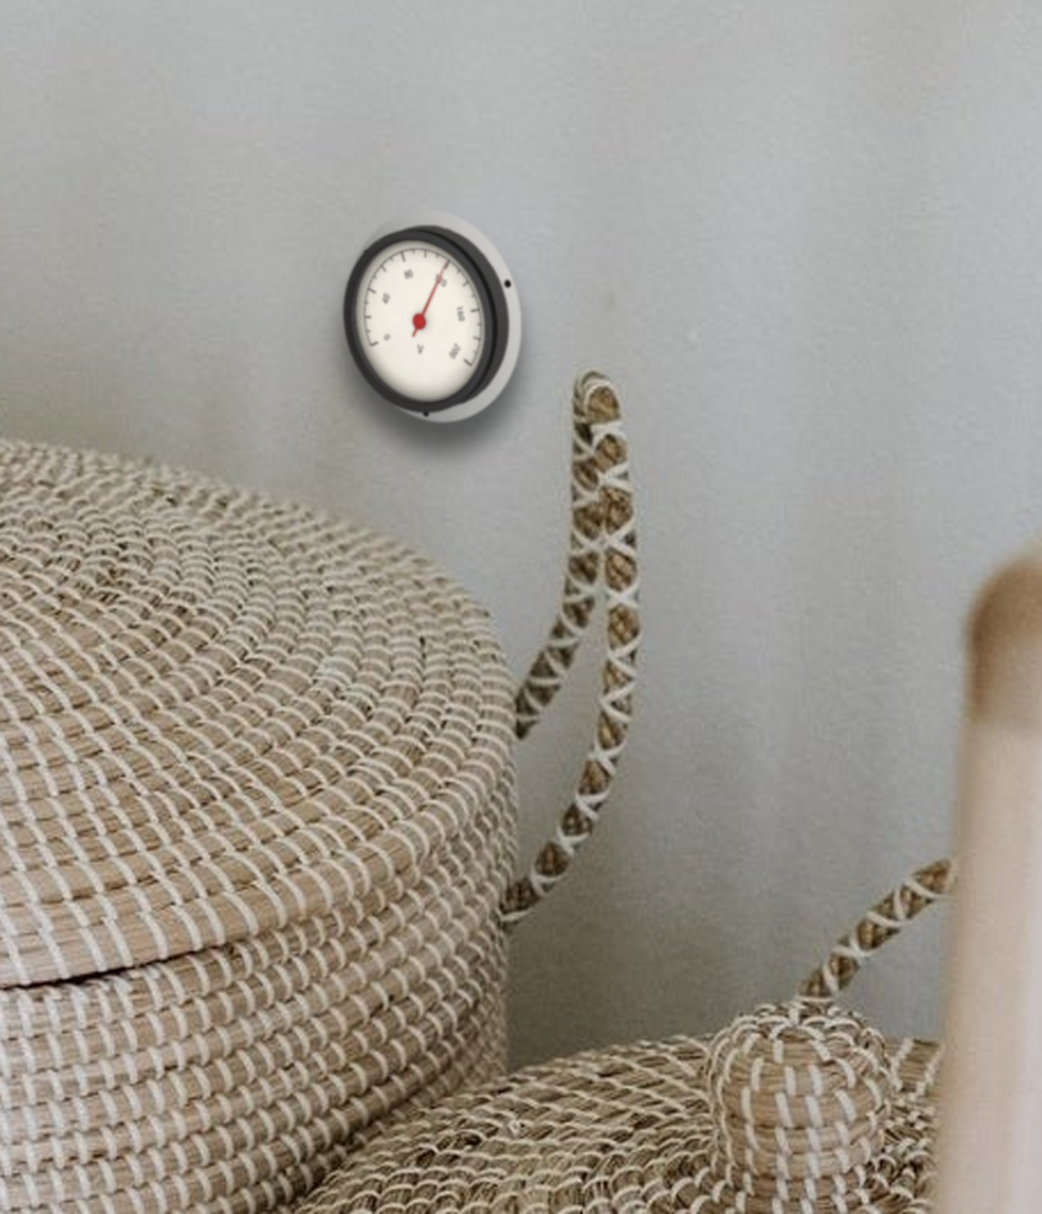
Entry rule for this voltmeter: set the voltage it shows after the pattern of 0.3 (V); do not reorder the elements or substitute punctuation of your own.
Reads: 120 (V)
